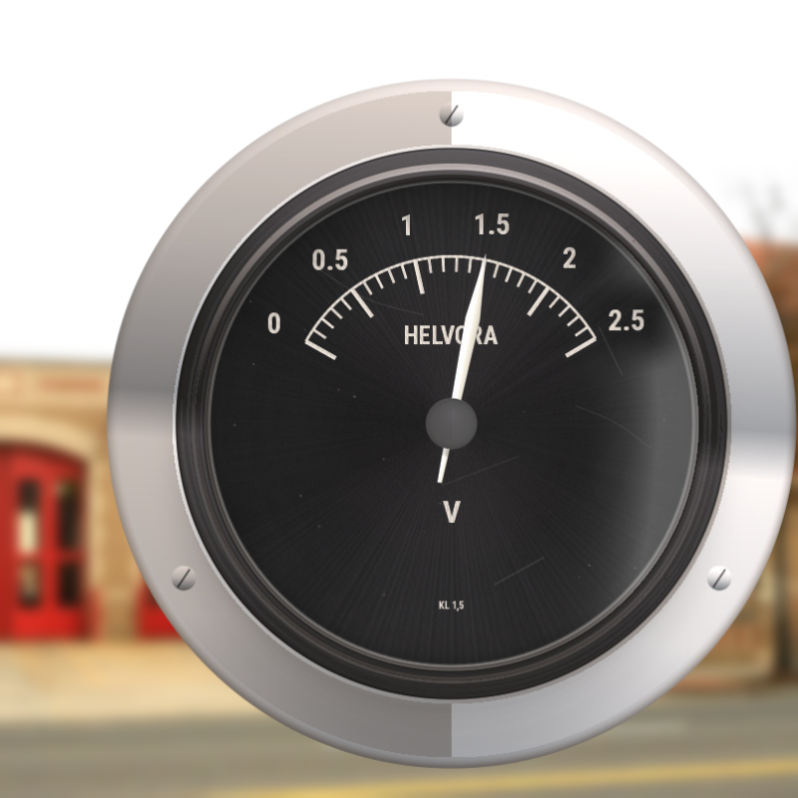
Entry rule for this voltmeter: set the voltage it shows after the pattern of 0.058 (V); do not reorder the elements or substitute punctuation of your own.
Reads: 1.5 (V)
